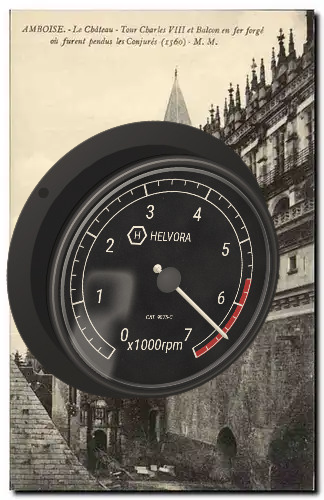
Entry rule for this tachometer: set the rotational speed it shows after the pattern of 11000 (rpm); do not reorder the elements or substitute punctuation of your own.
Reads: 6500 (rpm)
